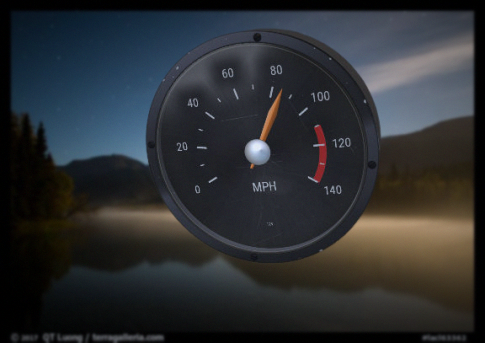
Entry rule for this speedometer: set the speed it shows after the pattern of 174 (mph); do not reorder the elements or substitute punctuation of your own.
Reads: 85 (mph)
